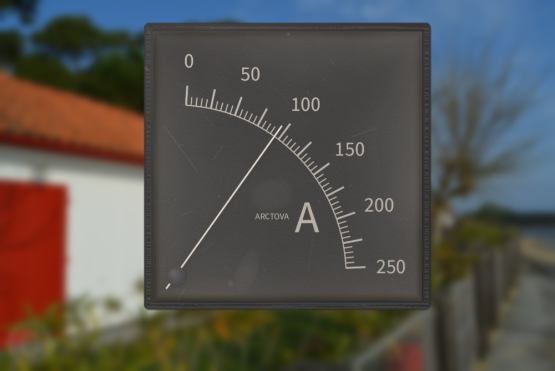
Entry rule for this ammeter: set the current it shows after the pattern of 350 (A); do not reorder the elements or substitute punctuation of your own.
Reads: 95 (A)
